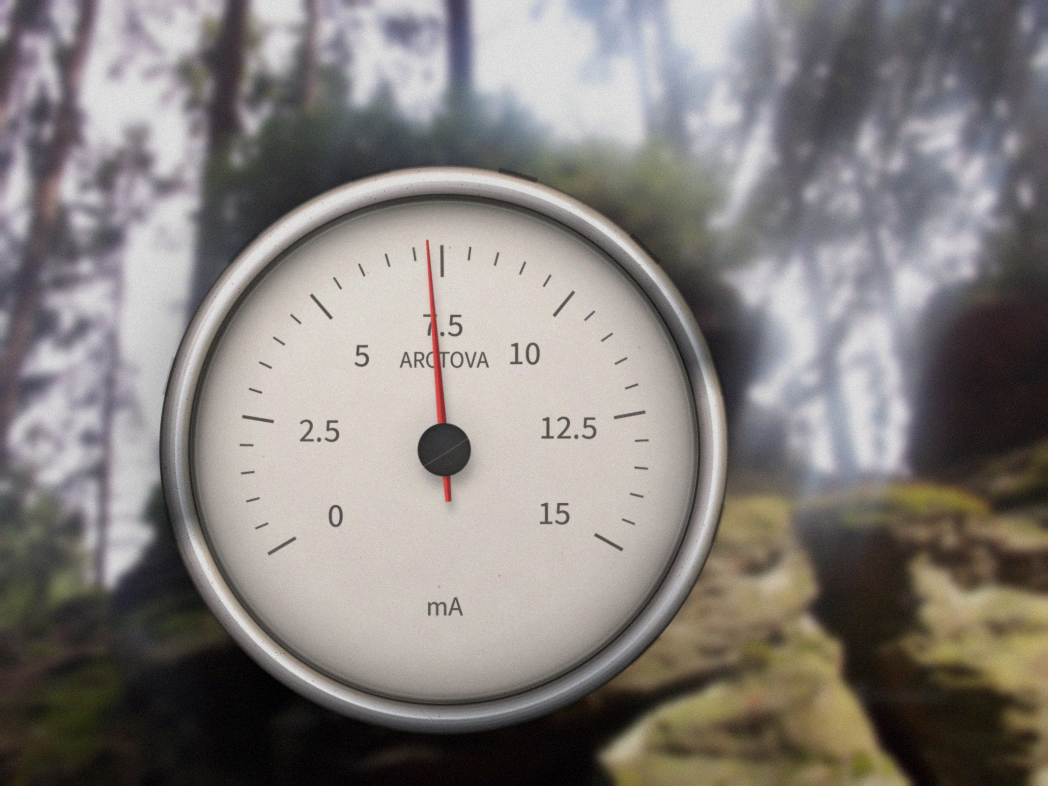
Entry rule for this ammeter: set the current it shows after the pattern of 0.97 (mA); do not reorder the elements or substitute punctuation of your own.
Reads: 7.25 (mA)
